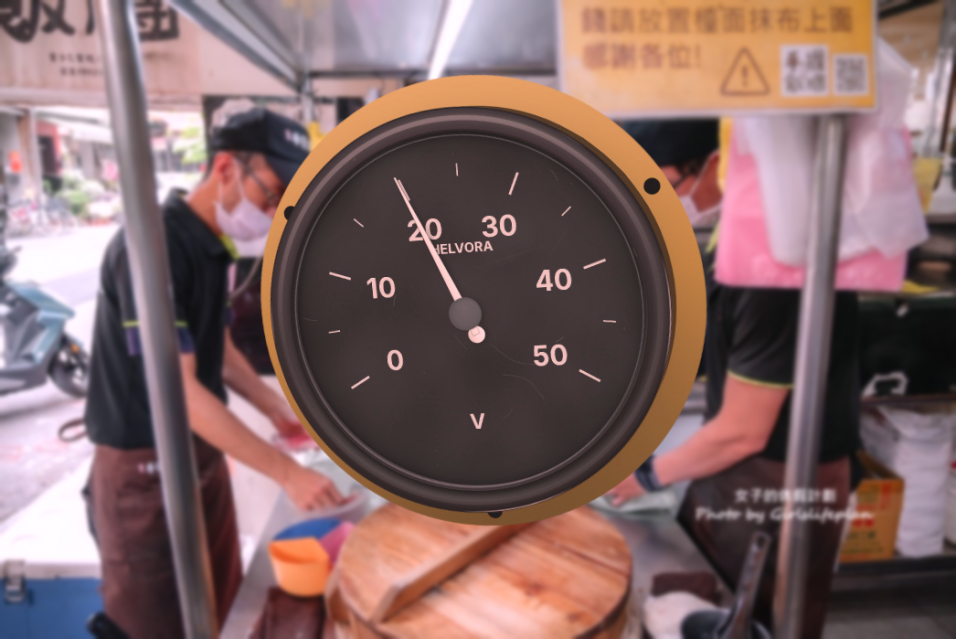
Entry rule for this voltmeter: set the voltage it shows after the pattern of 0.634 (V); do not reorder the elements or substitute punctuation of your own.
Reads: 20 (V)
